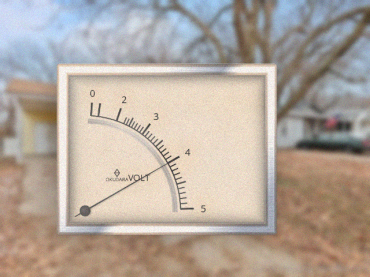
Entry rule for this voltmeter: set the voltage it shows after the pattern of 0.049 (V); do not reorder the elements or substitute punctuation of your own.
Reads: 4 (V)
